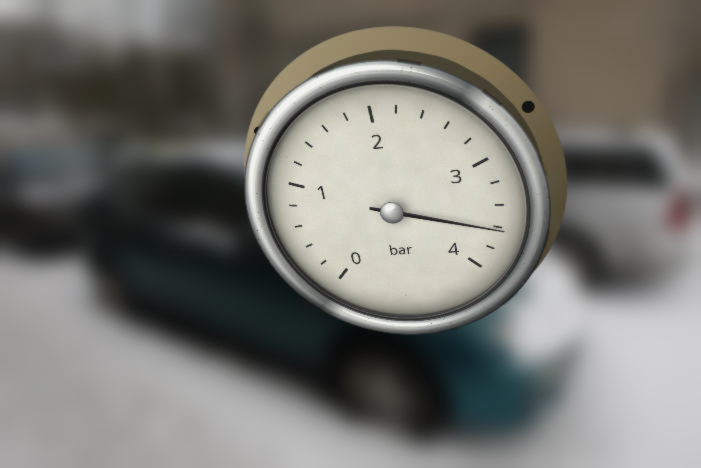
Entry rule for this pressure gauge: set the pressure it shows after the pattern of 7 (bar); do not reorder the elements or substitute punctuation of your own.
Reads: 3.6 (bar)
